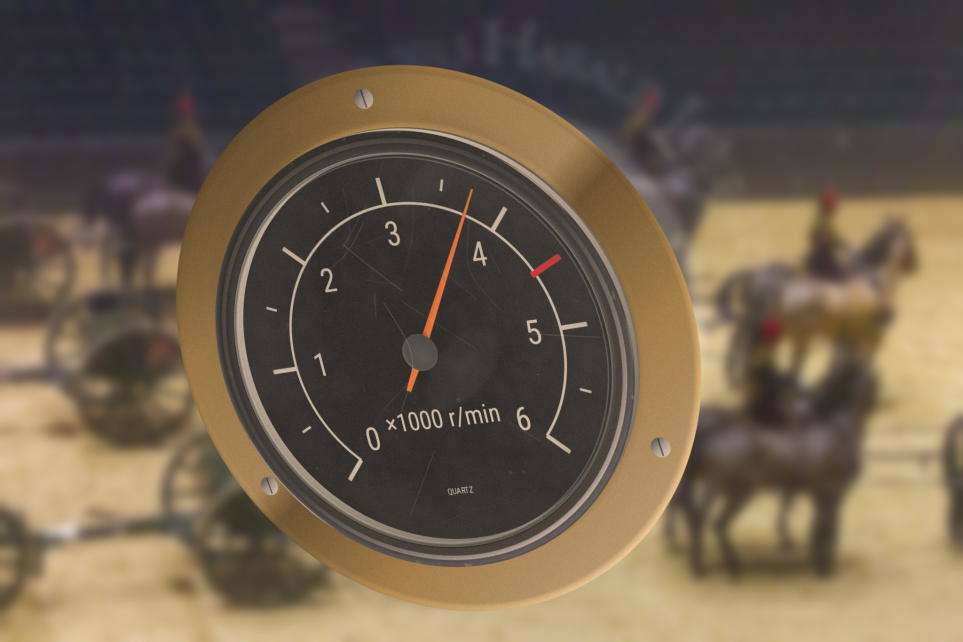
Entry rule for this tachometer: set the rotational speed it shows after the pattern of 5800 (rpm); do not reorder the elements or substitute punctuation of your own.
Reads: 3750 (rpm)
